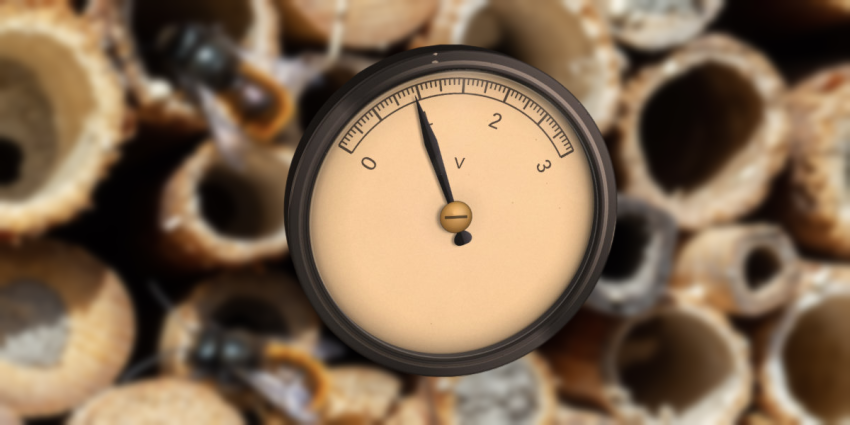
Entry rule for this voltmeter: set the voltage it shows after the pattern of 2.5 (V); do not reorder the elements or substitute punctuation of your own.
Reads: 0.95 (V)
